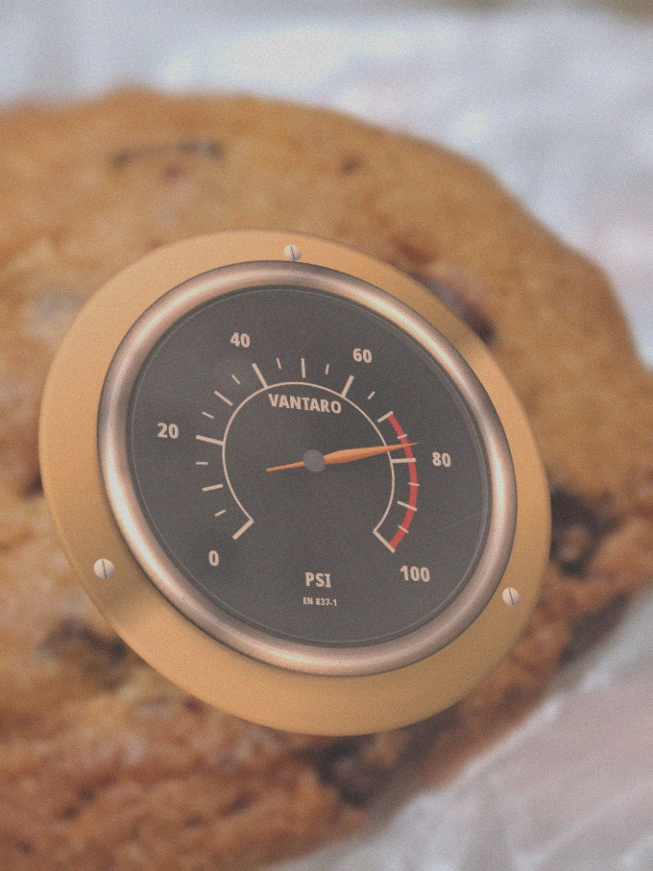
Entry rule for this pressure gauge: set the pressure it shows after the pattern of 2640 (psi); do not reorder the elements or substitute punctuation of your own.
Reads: 77.5 (psi)
